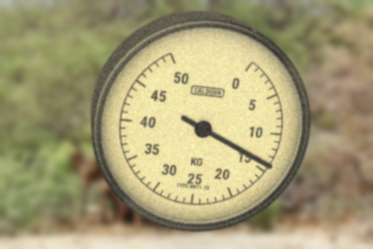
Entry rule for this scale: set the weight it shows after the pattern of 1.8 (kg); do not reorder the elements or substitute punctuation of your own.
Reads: 14 (kg)
